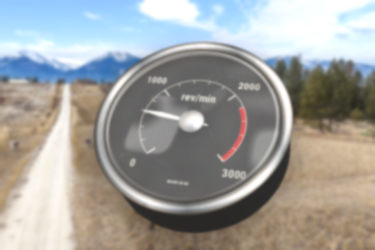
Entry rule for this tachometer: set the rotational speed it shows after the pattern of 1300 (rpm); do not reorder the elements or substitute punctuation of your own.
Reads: 600 (rpm)
